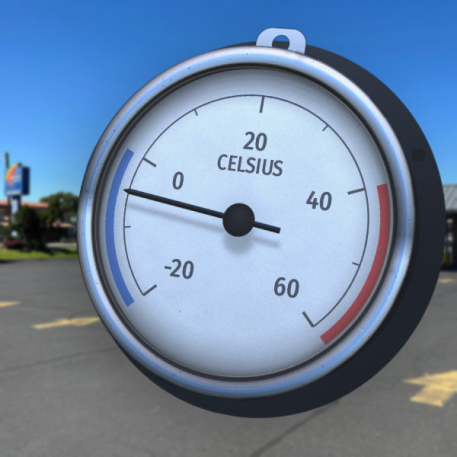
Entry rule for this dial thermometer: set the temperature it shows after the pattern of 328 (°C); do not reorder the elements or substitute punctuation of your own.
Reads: -5 (°C)
